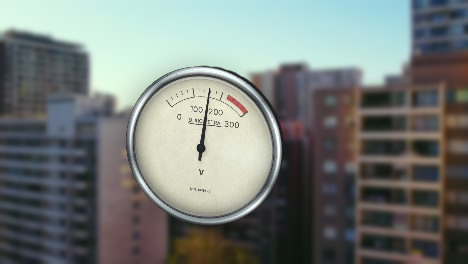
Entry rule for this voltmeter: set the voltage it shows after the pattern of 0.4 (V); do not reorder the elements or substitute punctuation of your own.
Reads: 160 (V)
